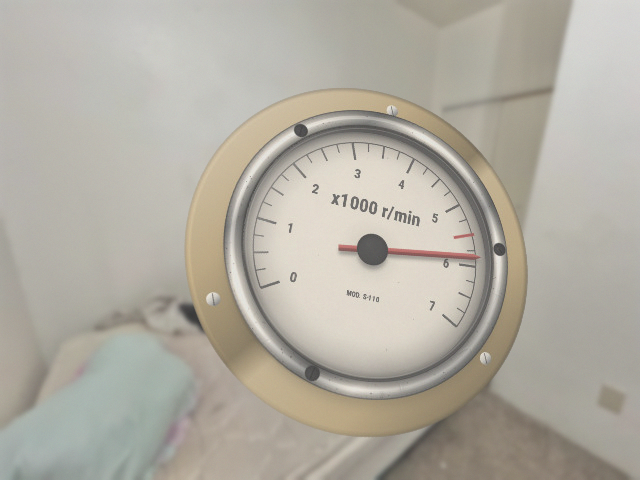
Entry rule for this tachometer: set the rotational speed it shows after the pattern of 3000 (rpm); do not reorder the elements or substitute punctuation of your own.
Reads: 5875 (rpm)
